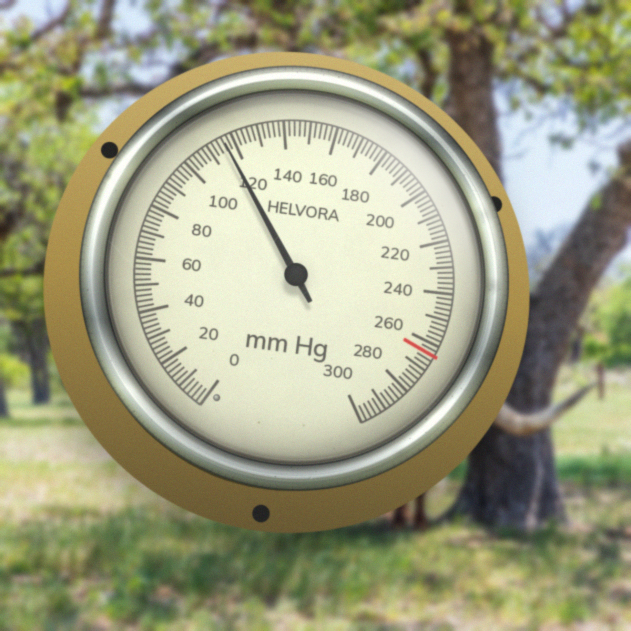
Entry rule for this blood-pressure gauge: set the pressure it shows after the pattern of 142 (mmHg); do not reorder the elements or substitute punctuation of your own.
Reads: 116 (mmHg)
